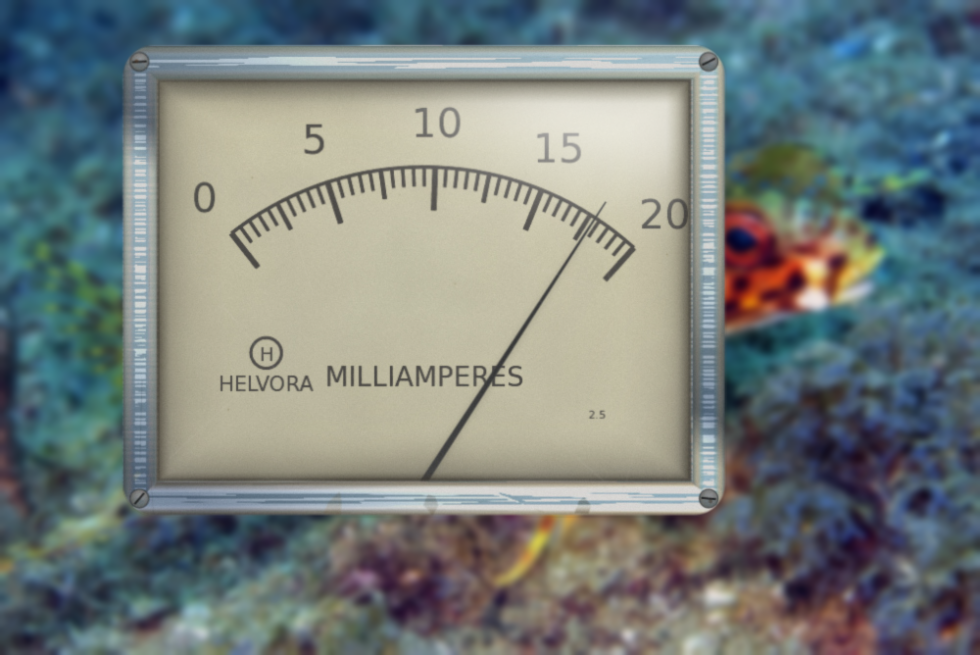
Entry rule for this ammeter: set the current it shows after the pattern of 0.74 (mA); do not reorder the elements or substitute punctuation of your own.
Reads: 17.75 (mA)
